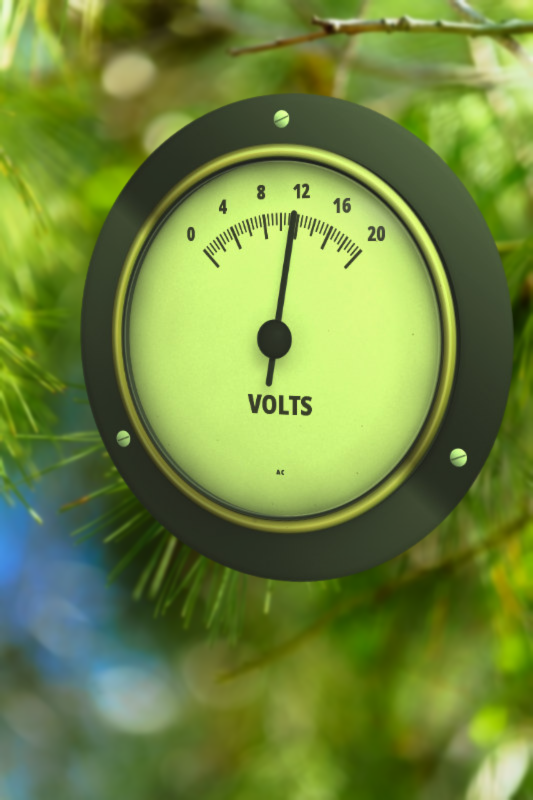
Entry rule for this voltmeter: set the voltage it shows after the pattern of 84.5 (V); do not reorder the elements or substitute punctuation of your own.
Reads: 12 (V)
